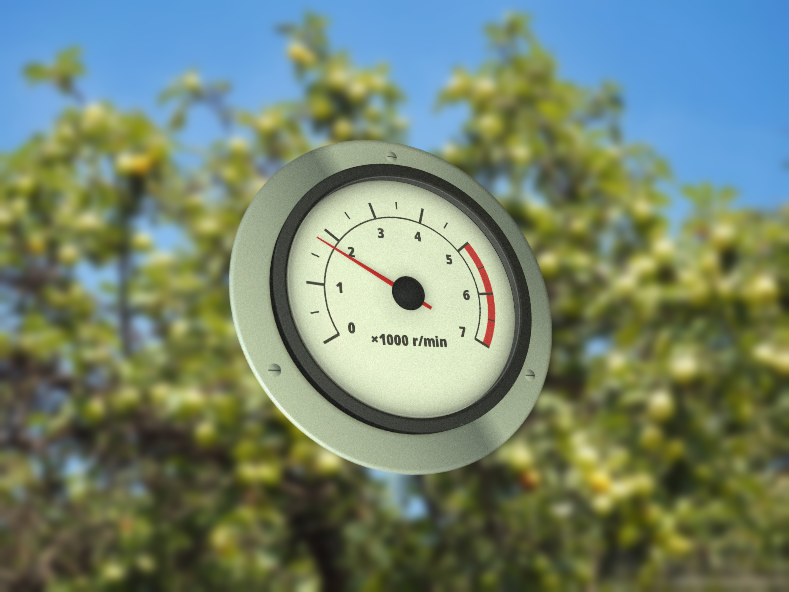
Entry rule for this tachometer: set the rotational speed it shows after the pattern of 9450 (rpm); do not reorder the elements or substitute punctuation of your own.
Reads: 1750 (rpm)
